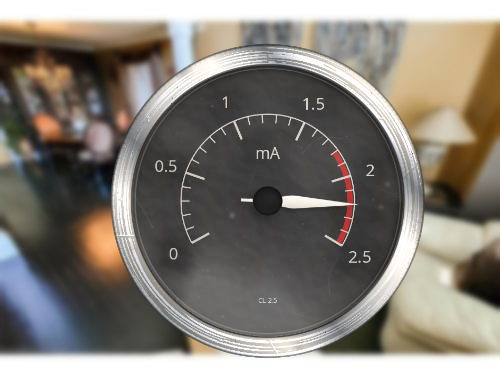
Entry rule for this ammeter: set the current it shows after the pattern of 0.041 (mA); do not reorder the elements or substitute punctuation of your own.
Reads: 2.2 (mA)
